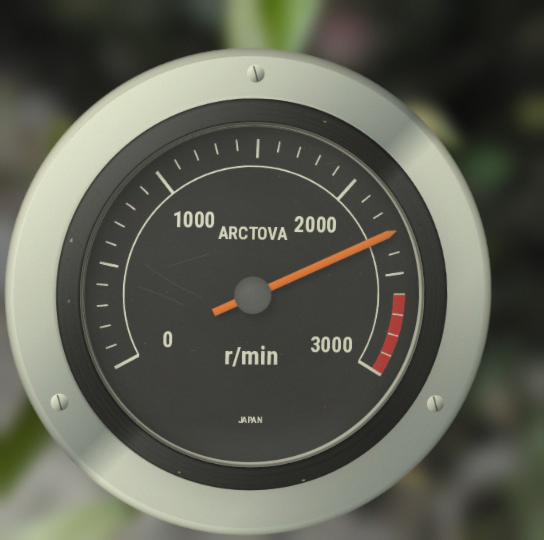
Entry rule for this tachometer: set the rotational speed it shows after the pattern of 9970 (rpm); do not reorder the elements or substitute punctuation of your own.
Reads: 2300 (rpm)
